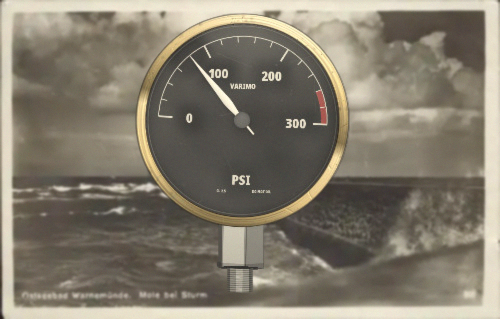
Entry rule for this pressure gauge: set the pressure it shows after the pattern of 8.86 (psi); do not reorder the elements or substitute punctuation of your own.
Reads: 80 (psi)
